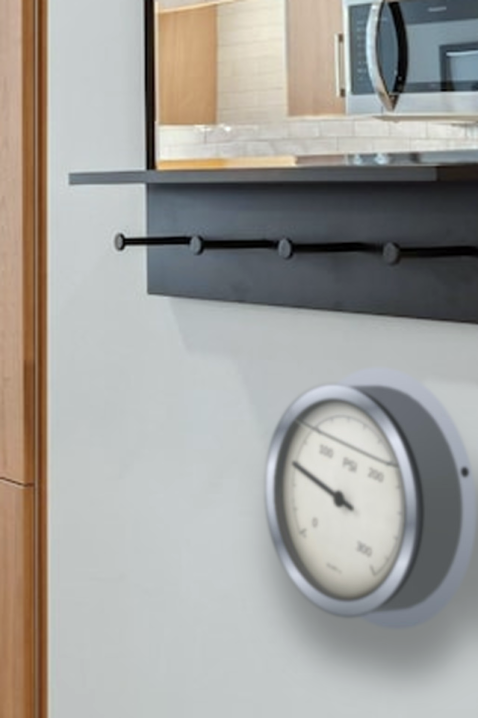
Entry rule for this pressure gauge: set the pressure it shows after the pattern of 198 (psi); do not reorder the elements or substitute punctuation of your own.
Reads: 60 (psi)
